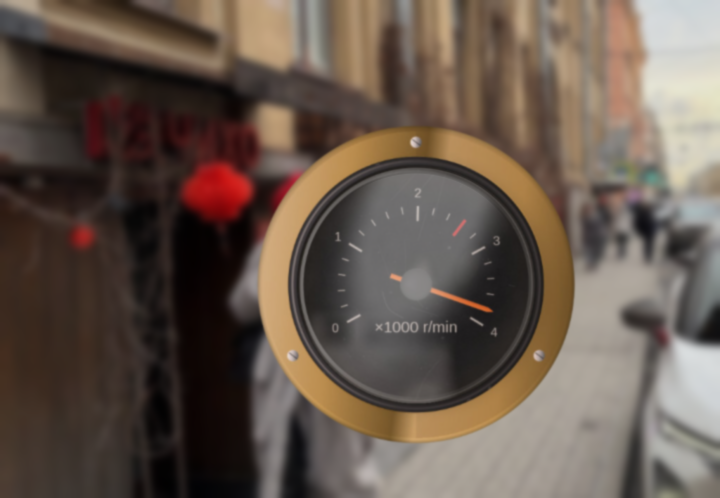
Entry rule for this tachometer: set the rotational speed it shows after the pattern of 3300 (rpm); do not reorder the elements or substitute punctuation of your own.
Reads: 3800 (rpm)
